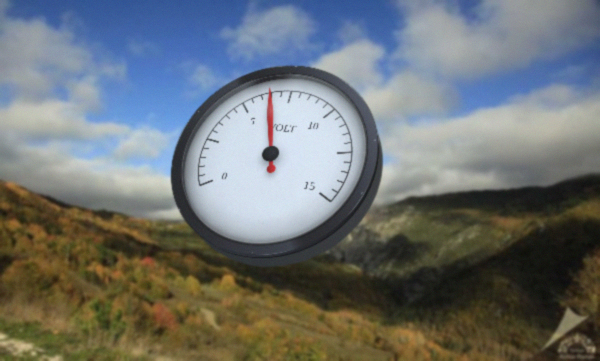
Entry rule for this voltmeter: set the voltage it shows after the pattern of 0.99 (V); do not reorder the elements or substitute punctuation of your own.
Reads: 6.5 (V)
